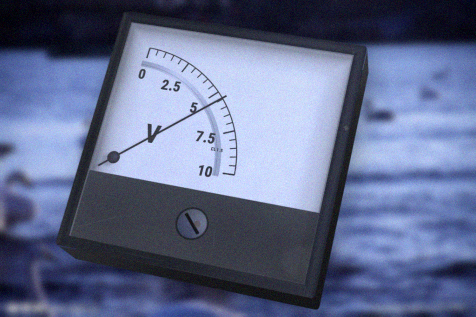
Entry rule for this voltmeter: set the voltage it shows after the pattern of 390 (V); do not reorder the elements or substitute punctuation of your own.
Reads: 5.5 (V)
